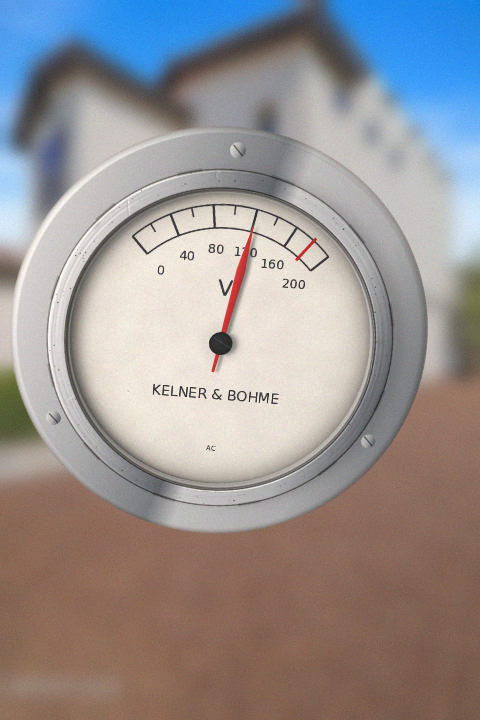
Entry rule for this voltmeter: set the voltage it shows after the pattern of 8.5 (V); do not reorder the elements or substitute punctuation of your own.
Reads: 120 (V)
